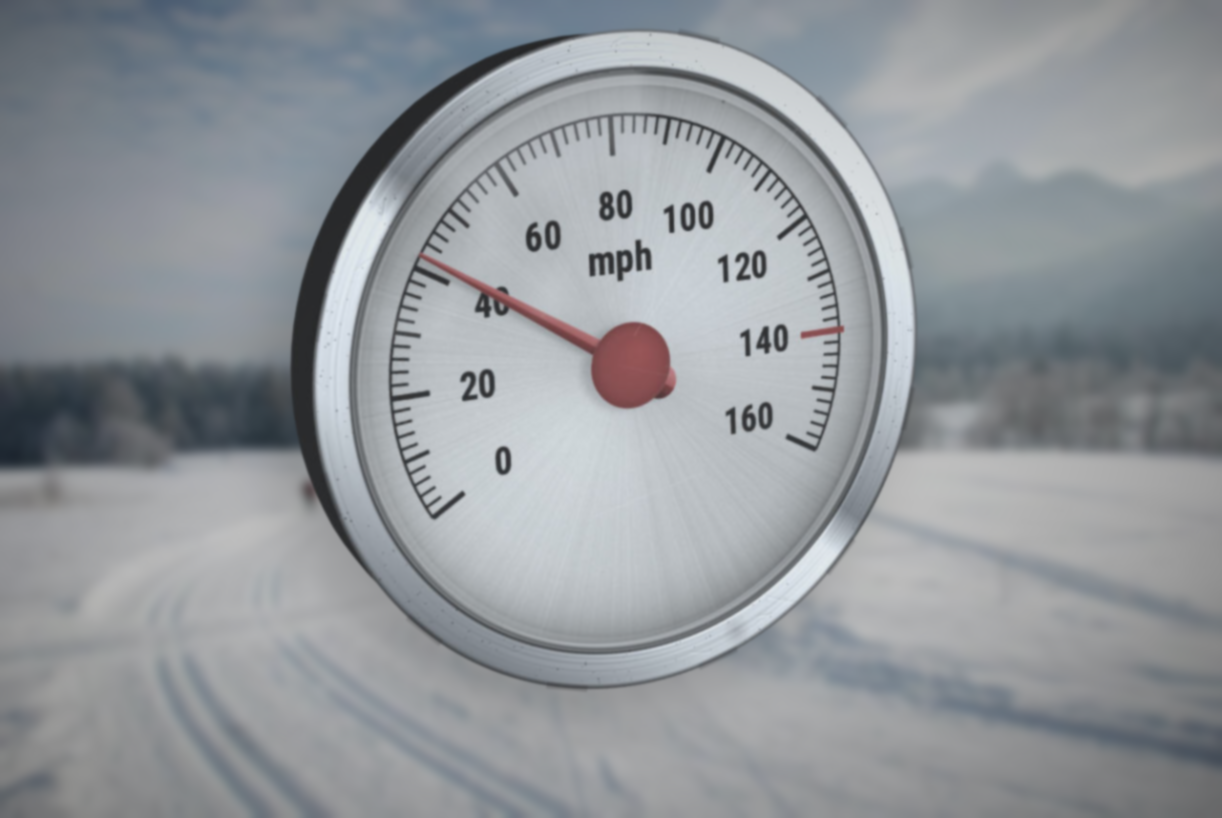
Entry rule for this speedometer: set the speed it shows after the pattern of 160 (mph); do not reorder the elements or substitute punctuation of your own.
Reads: 42 (mph)
